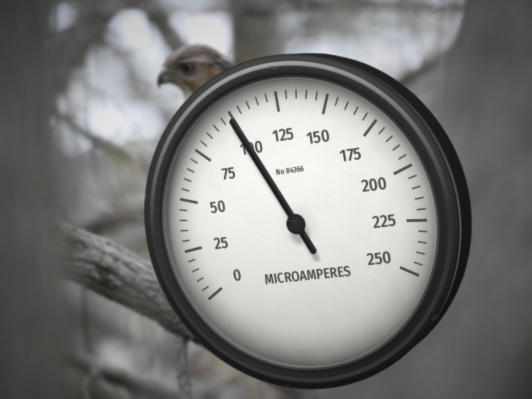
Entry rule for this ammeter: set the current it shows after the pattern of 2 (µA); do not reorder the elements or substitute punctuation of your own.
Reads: 100 (µA)
